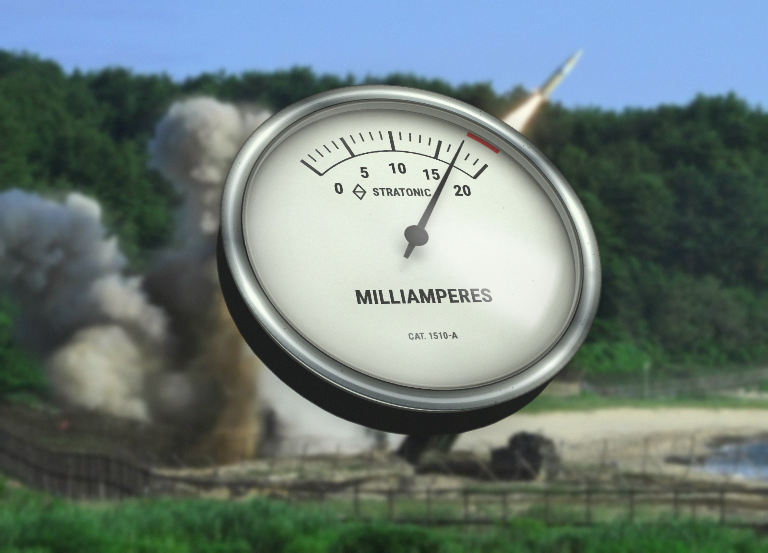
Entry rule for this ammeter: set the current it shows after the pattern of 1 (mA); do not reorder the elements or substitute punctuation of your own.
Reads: 17 (mA)
